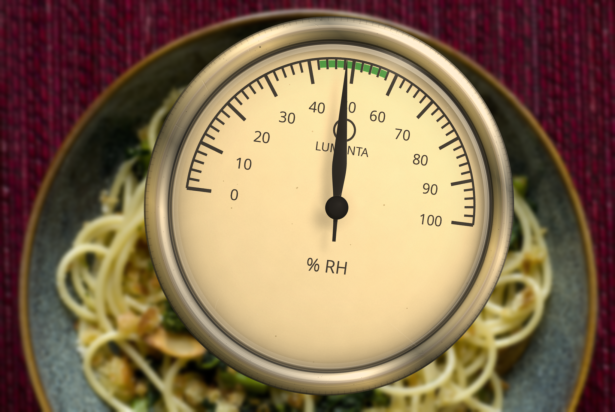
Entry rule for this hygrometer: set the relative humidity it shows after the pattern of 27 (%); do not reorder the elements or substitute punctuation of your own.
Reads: 48 (%)
